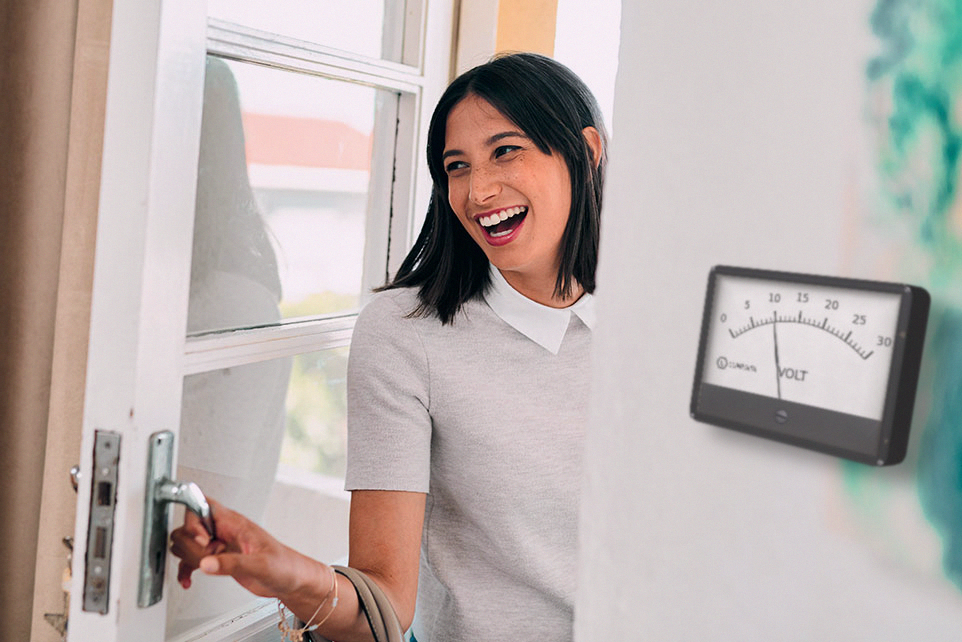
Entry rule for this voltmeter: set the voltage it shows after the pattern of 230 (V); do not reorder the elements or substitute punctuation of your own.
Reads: 10 (V)
